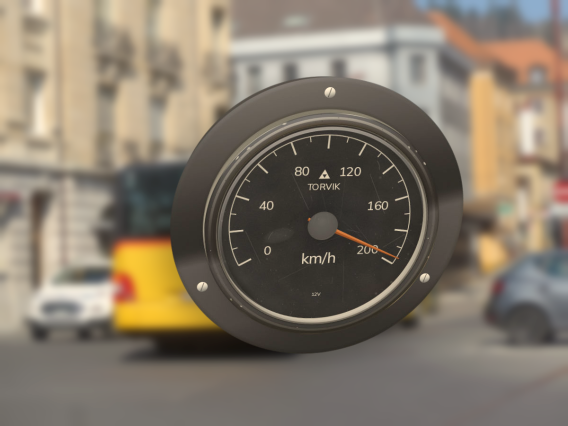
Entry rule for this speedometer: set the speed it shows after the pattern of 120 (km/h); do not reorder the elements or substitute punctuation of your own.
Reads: 195 (km/h)
